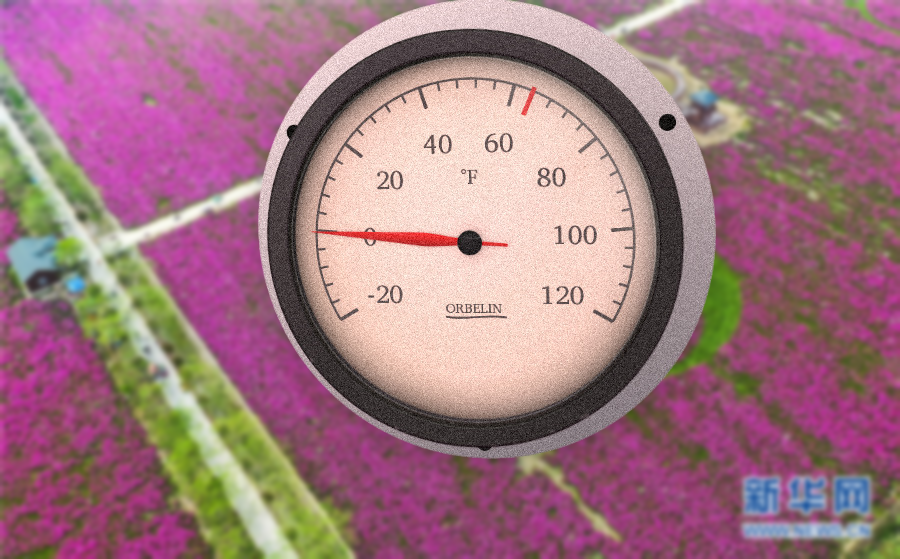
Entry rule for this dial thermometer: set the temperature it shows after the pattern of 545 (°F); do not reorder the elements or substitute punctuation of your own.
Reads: 0 (°F)
